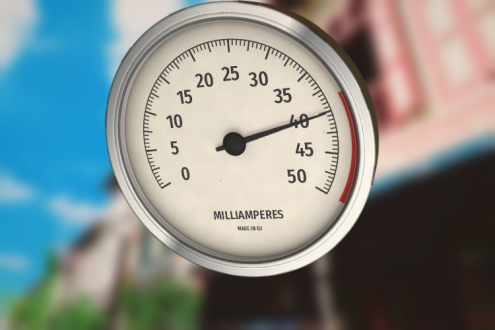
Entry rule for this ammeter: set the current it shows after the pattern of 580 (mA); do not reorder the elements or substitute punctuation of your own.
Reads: 40 (mA)
